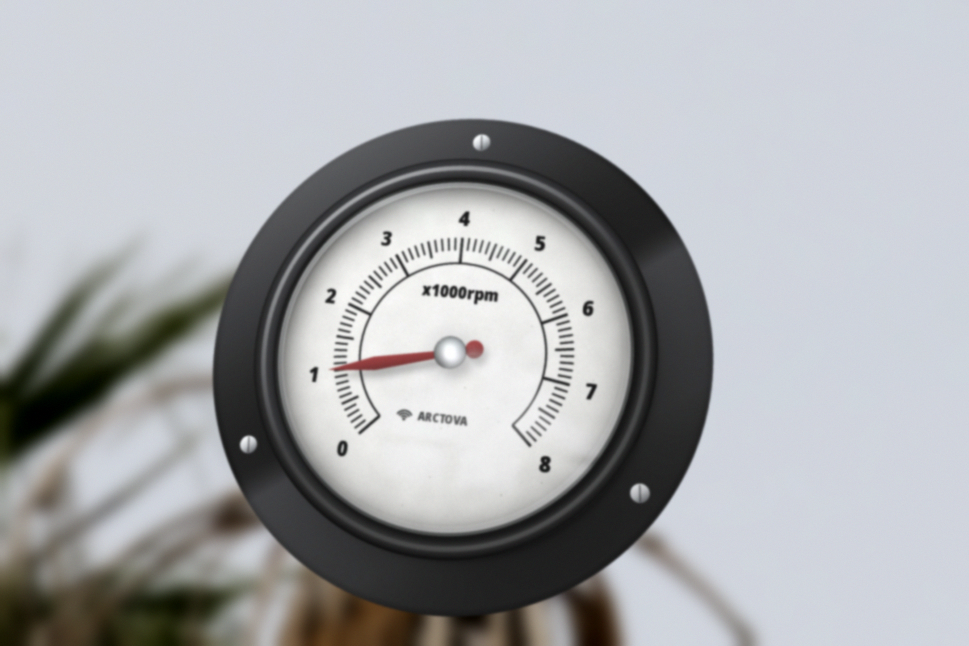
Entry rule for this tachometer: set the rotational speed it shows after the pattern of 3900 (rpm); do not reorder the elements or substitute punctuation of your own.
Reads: 1000 (rpm)
